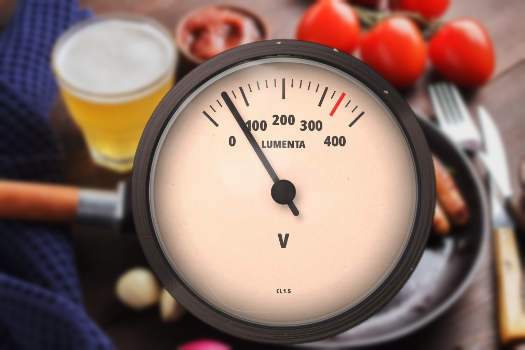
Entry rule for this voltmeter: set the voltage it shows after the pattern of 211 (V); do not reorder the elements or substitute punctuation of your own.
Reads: 60 (V)
